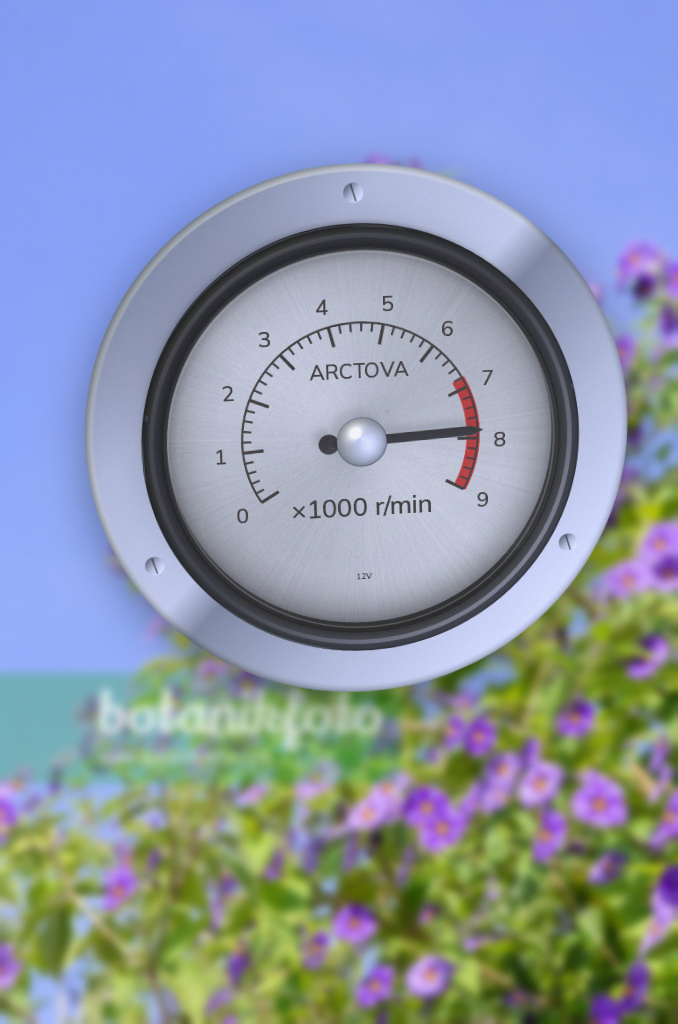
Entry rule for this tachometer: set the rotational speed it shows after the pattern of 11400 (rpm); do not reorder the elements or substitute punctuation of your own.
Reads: 7800 (rpm)
